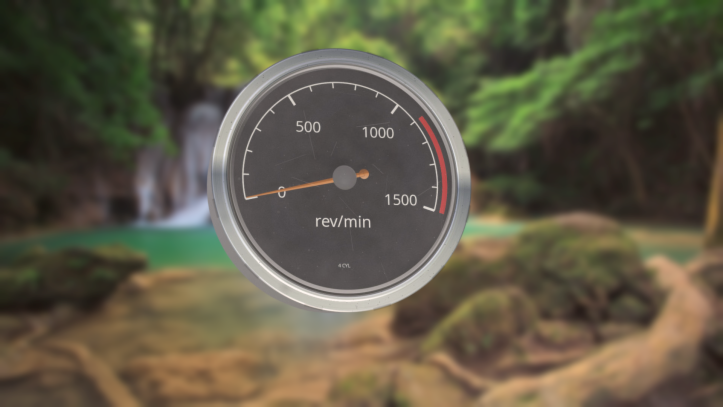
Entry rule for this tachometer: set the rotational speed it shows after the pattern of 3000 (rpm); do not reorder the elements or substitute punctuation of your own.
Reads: 0 (rpm)
